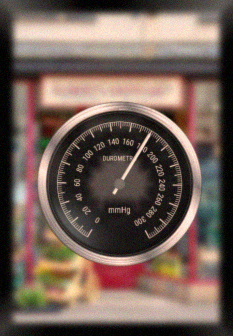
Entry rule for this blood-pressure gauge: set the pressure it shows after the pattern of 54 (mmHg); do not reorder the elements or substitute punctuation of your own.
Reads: 180 (mmHg)
